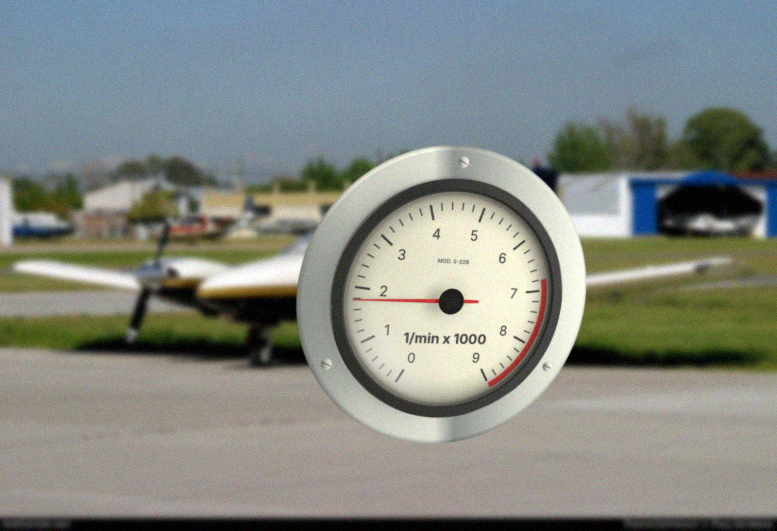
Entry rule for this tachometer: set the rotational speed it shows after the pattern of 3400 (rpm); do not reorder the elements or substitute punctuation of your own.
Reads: 1800 (rpm)
